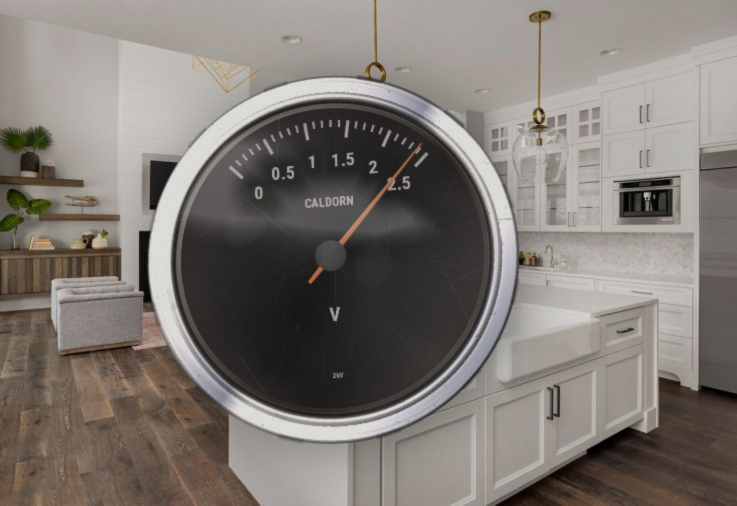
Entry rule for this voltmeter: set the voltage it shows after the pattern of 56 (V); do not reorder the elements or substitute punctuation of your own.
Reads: 2.4 (V)
